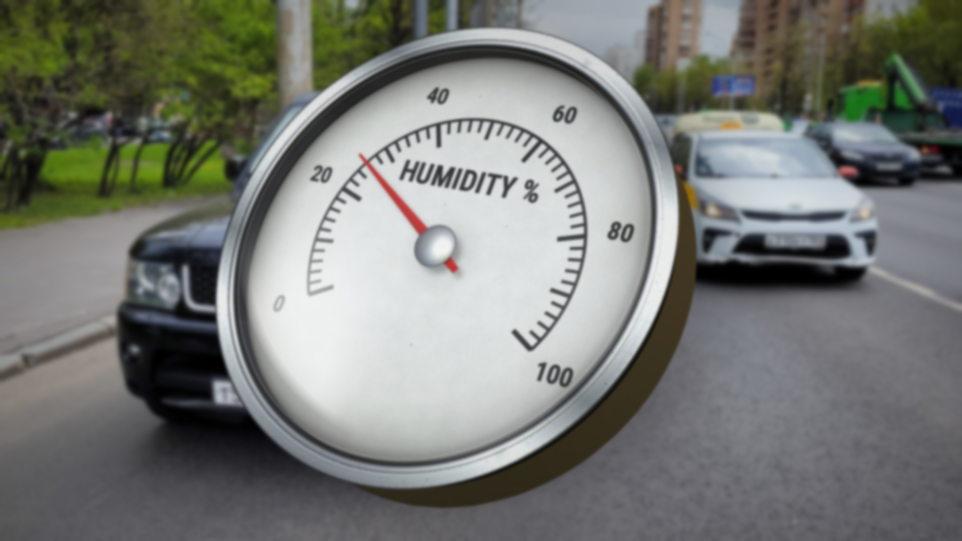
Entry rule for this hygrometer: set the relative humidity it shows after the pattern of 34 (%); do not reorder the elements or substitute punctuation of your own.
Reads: 26 (%)
